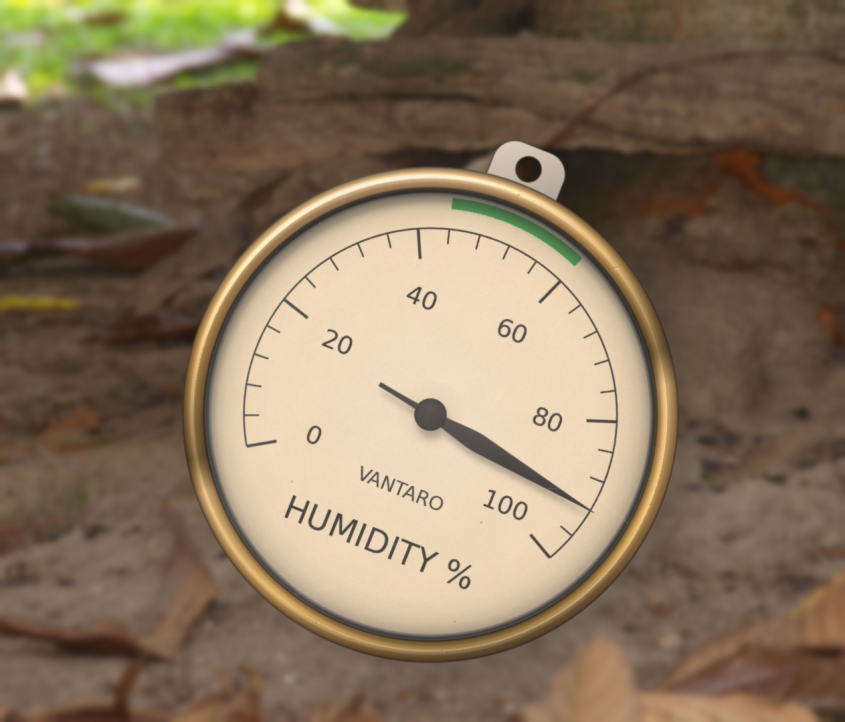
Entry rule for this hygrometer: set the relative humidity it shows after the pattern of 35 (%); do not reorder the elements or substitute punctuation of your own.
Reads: 92 (%)
